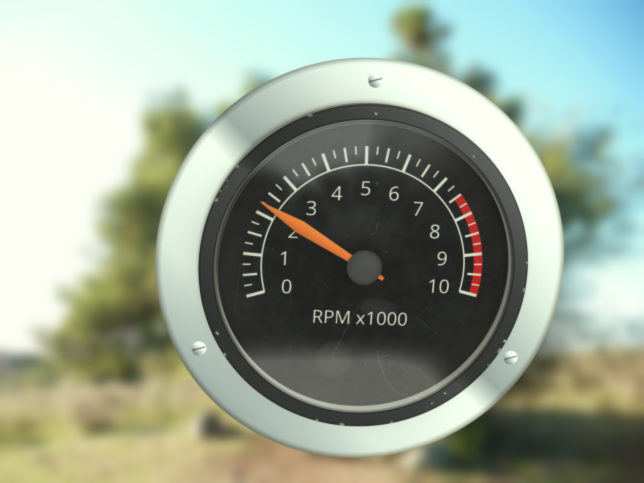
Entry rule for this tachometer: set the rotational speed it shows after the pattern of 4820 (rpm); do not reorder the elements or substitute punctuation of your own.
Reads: 2250 (rpm)
